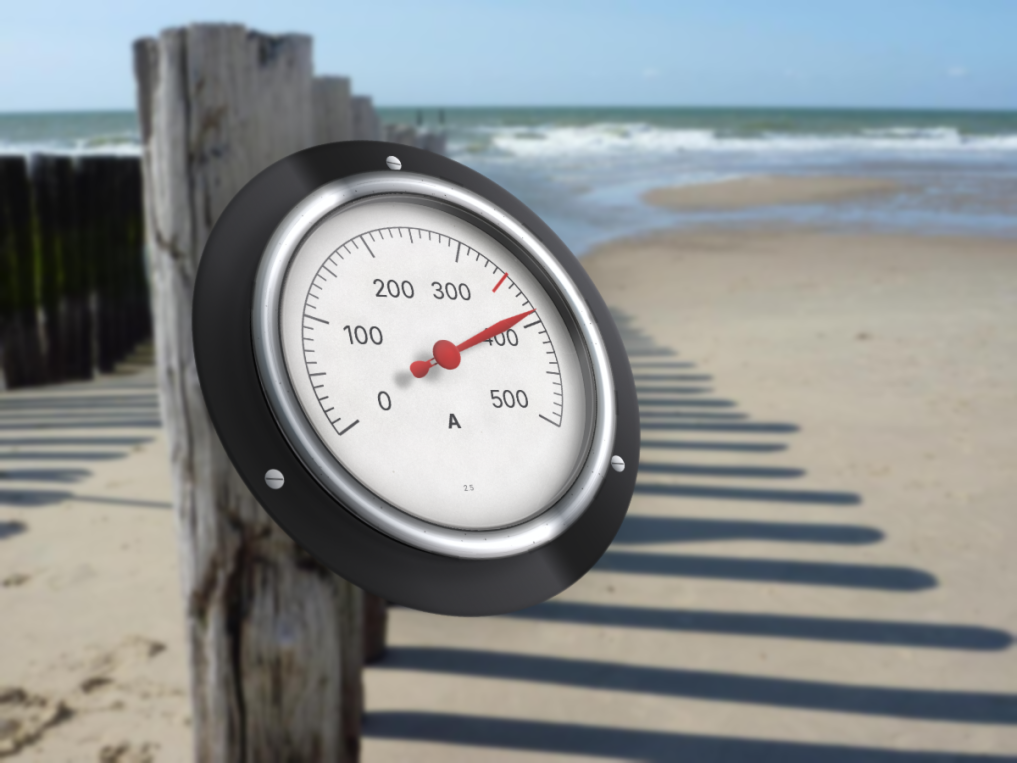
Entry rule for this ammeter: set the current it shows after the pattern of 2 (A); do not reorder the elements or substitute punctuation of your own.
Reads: 390 (A)
